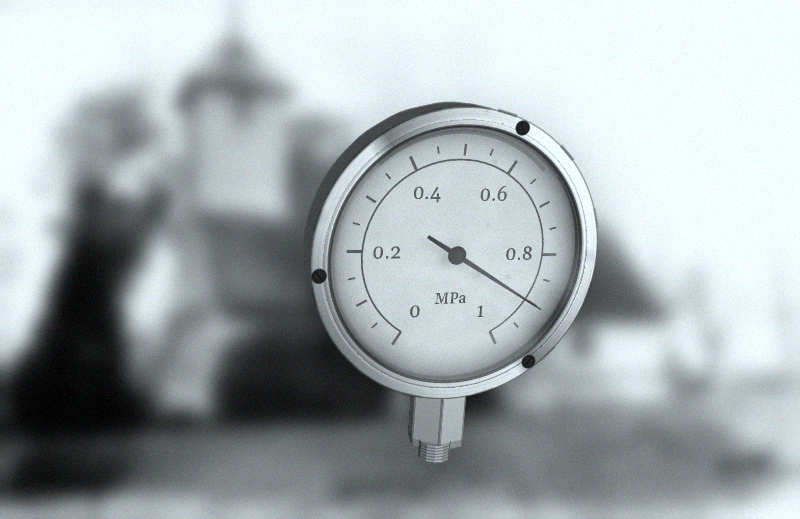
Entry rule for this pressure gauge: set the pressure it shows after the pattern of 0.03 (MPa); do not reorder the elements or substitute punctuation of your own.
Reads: 0.9 (MPa)
